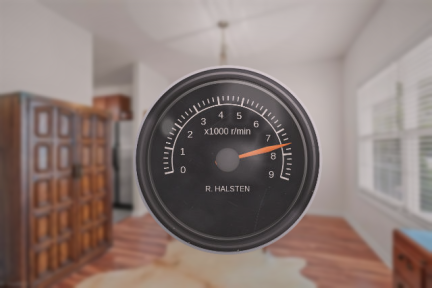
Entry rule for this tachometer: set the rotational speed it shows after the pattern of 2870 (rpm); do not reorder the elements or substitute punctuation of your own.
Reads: 7600 (rpm)
